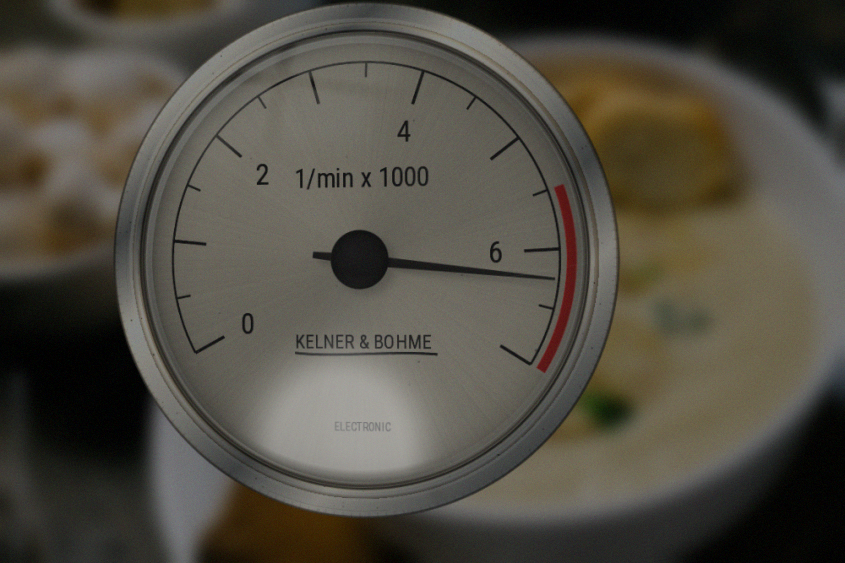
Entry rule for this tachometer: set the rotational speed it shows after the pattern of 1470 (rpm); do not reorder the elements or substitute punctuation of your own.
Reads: 6250 (rpm)
